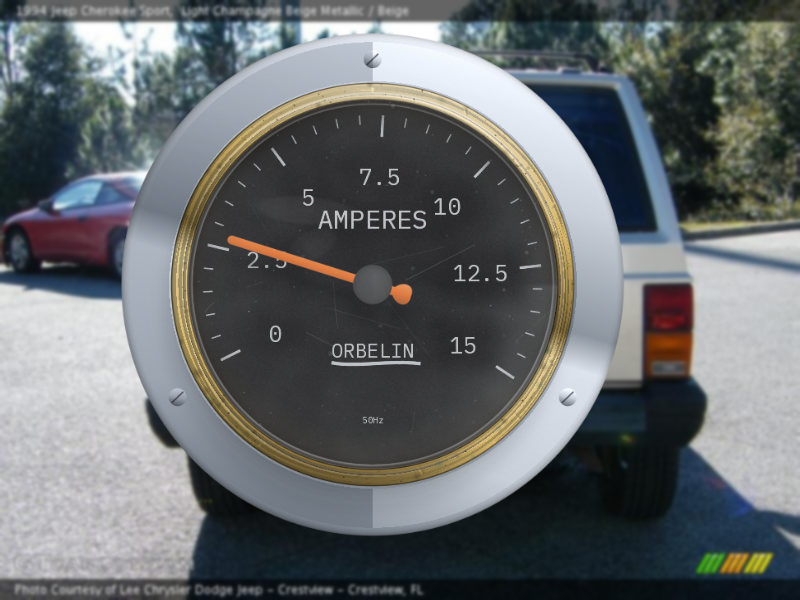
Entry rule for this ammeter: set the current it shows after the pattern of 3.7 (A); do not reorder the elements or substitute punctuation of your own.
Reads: 2.75 (A)
